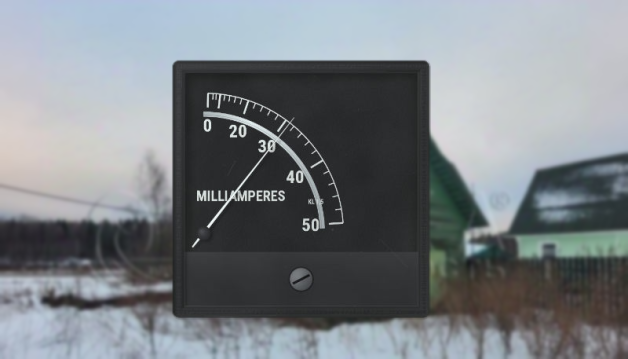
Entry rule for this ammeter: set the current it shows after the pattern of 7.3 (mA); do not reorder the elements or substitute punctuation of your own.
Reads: 31 (mA)
